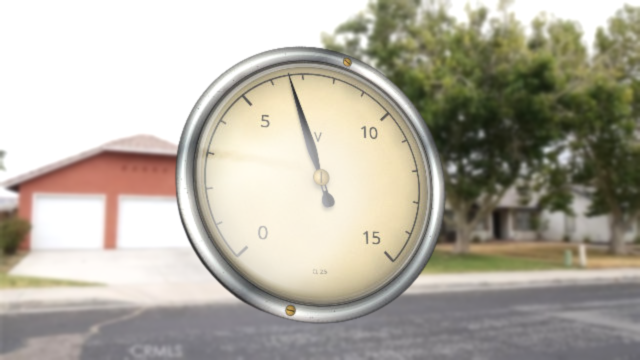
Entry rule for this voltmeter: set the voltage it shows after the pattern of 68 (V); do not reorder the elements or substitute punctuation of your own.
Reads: 6.5 (V)
